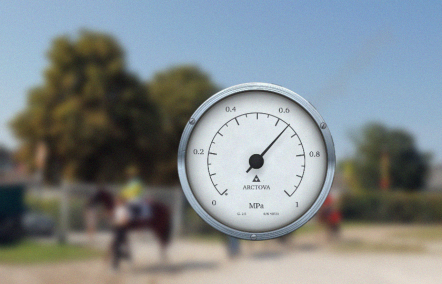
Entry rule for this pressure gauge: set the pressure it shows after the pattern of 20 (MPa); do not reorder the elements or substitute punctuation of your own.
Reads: 0.65 (MPa)
